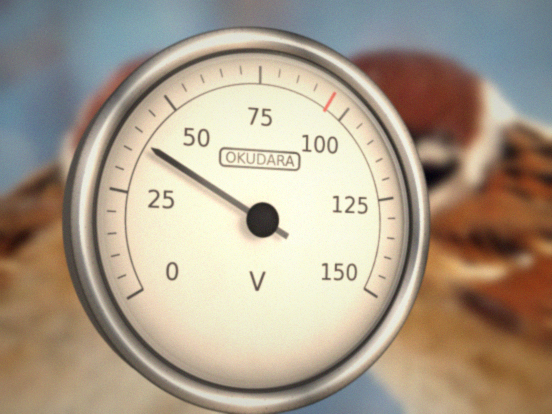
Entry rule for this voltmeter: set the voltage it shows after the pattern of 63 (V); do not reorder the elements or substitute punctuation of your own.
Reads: 37.5 (V)
